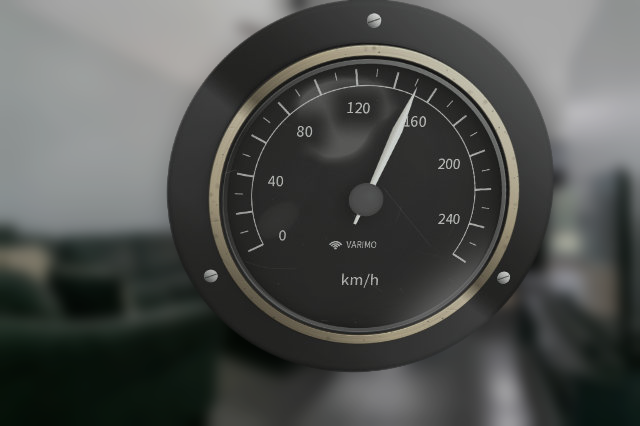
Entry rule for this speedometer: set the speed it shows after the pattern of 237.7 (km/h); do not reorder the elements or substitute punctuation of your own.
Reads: 150 (km/h)
